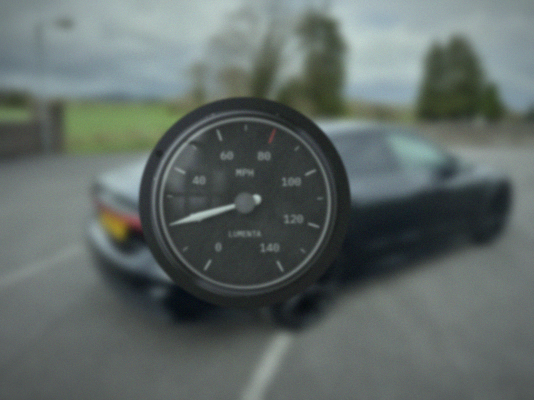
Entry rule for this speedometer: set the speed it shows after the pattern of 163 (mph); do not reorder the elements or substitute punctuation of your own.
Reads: 20 (mph)
